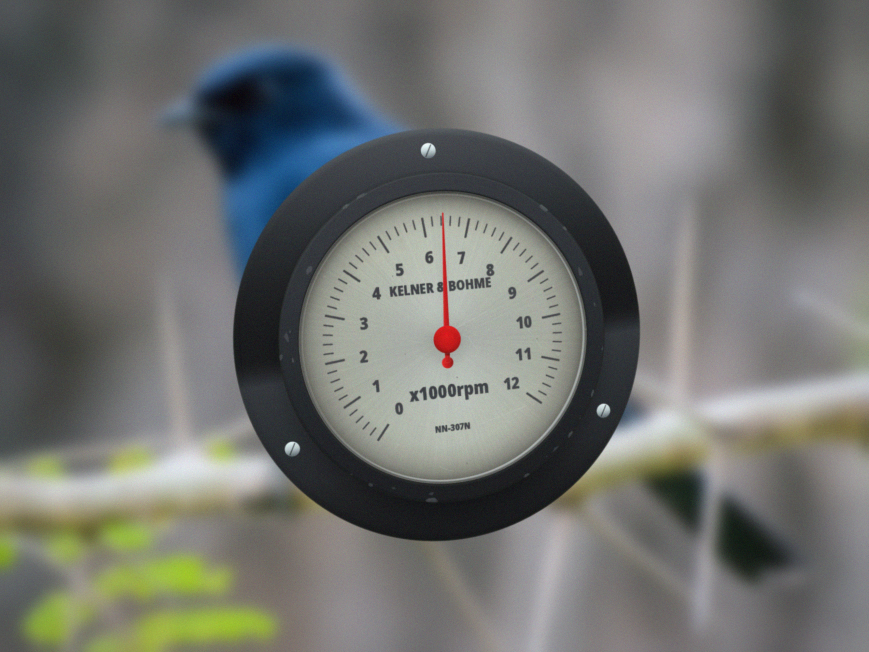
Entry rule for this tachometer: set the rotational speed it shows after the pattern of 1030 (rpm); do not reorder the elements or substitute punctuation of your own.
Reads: 6400 (rpm)
